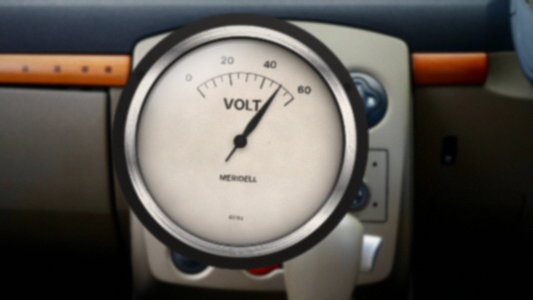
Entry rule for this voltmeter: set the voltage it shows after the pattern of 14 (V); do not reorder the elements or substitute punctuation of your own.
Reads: 50 (V)
